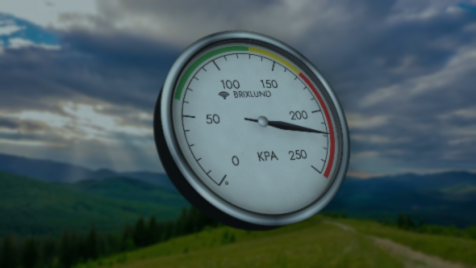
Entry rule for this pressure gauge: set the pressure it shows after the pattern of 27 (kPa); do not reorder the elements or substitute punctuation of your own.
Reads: 220 (kPa)
